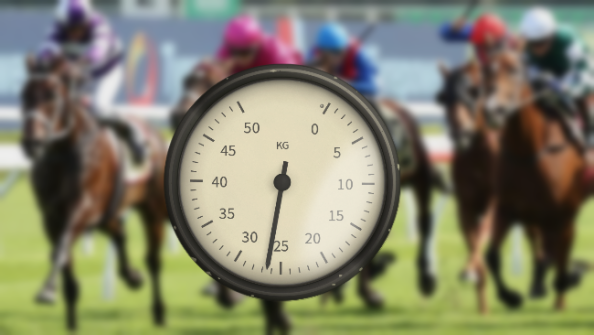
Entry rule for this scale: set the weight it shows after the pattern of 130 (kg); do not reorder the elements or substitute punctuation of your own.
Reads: 26.5 (kg)
